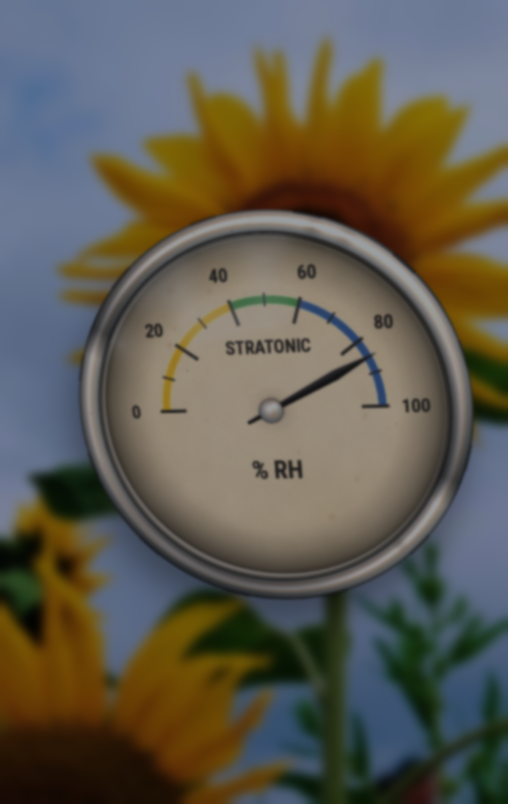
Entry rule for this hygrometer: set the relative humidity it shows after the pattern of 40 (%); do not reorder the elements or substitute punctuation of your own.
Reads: 85 (%)
